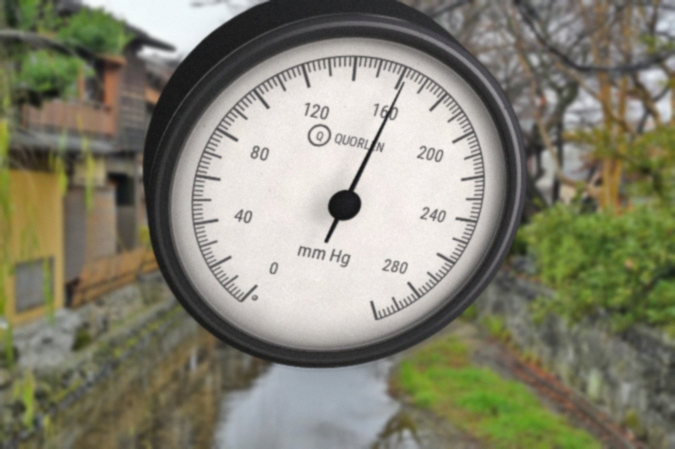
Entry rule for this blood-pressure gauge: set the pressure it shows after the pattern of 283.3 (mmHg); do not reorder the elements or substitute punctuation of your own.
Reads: 160 (mmHg)
